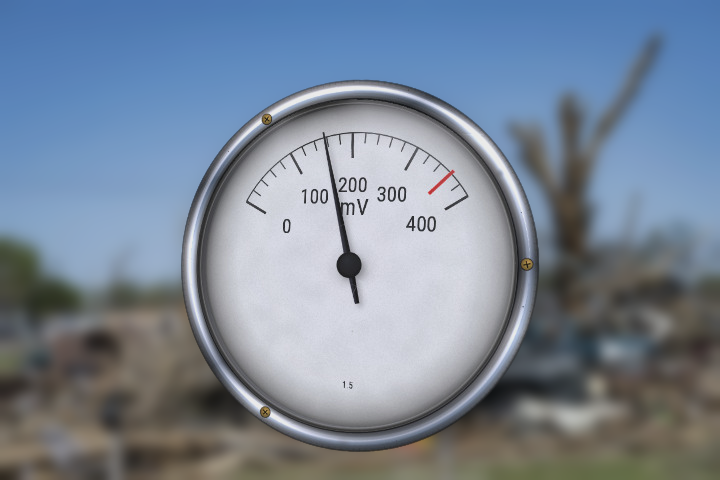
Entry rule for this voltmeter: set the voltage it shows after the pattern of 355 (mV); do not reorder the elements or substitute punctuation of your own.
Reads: 160 (mV)
